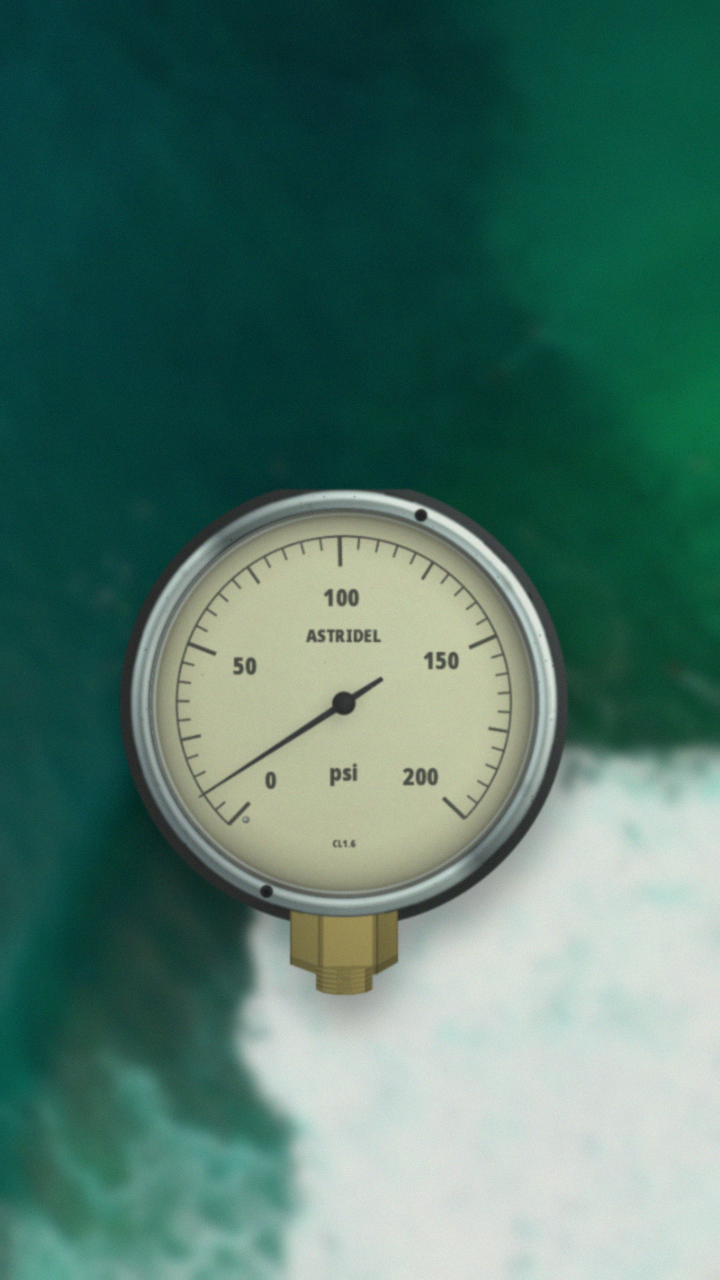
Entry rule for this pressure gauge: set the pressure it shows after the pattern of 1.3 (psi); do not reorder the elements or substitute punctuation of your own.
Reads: 10 (psi)
